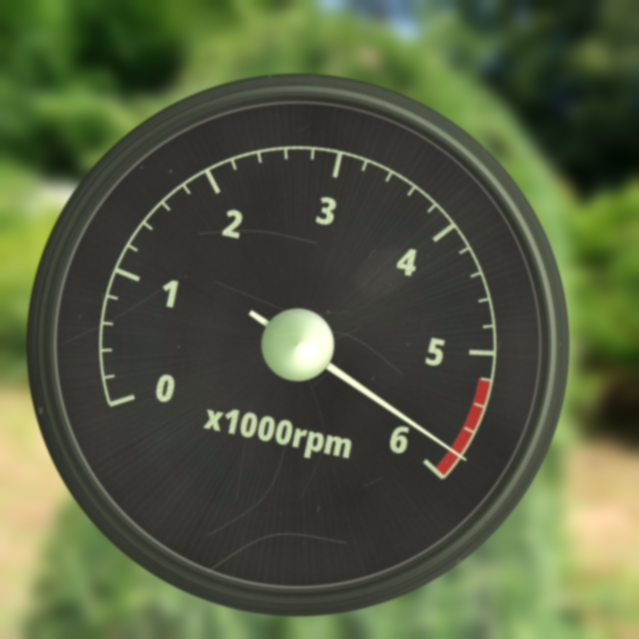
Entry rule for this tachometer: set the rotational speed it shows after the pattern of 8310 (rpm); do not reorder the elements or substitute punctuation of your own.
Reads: 5800 (rpm)
